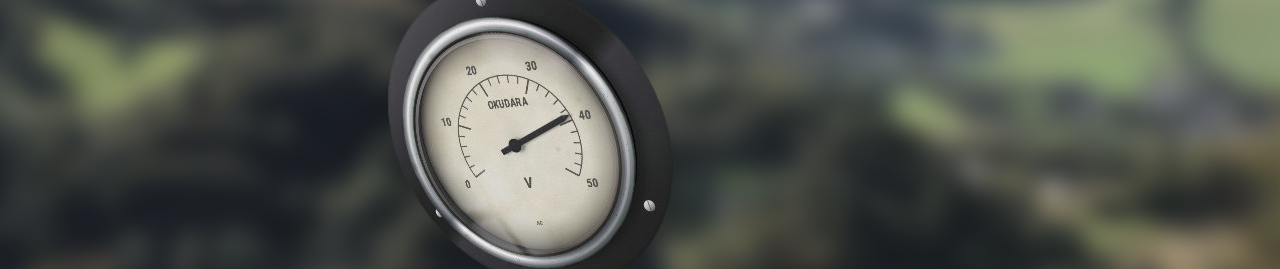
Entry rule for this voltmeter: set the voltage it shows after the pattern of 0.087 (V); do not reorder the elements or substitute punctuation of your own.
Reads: 39 (V)
